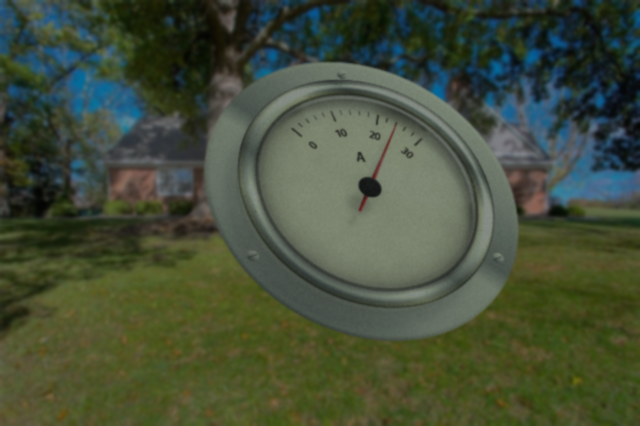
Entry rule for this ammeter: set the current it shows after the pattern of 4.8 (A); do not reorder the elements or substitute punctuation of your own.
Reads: 24 (A)
